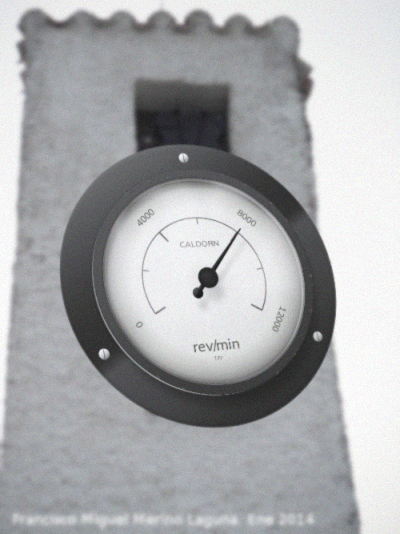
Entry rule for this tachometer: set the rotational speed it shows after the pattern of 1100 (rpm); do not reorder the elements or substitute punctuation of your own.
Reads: 8000 (rpm)
